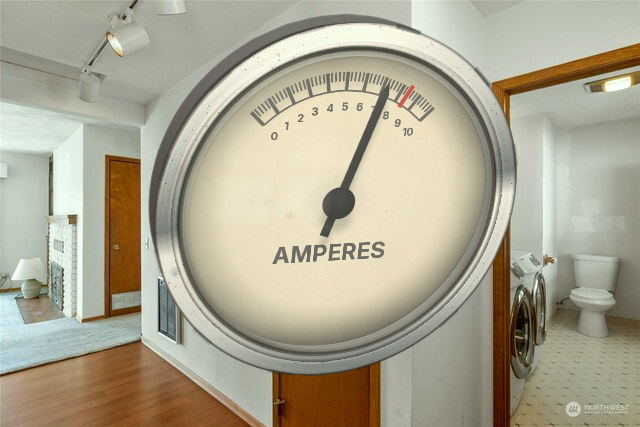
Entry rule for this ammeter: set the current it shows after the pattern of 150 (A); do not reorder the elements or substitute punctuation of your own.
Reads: 7 (A)
